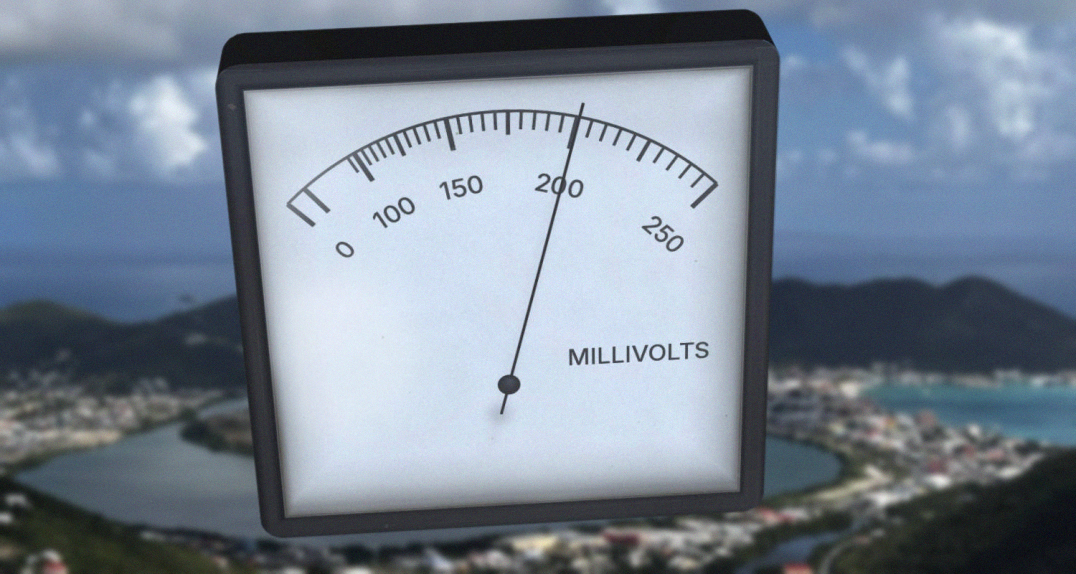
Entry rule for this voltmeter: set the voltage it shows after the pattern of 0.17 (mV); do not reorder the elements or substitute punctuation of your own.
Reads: 200 (mV)
